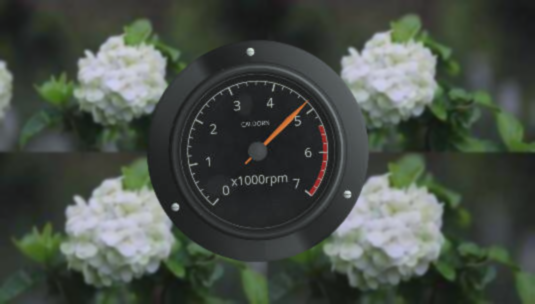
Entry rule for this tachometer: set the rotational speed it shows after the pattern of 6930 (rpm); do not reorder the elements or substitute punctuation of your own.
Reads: 4800 (rpm)
